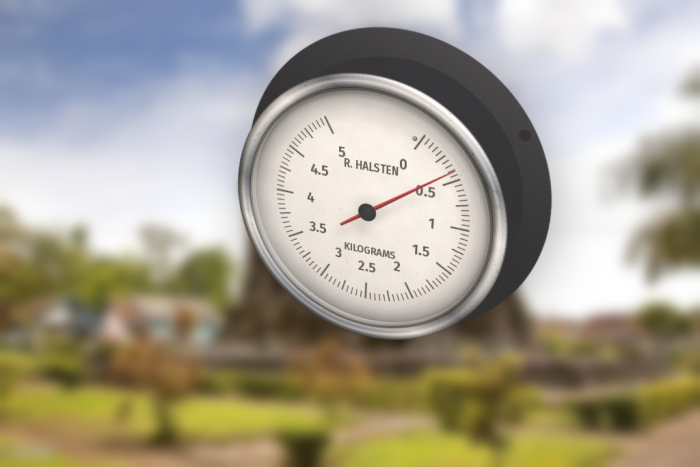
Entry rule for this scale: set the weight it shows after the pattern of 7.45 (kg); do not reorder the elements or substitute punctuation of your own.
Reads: 0.4 (kg)
